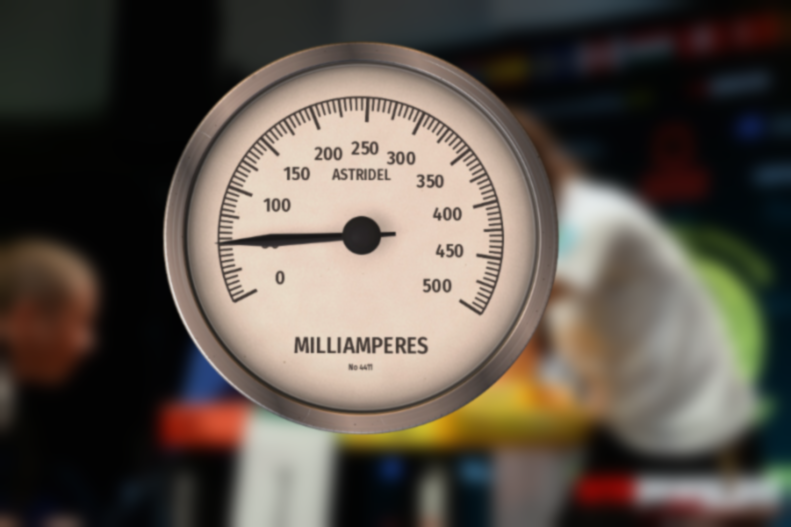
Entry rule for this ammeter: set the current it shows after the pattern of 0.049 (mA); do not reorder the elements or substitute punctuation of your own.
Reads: 50 (mA)
